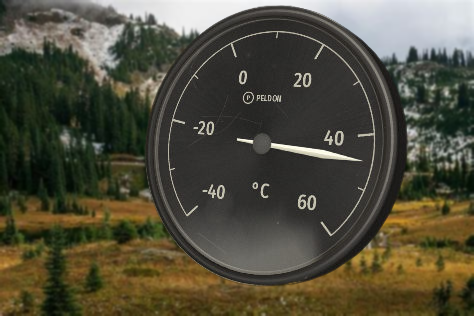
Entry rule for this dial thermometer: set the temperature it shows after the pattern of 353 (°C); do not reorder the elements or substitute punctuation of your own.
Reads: 45 (°C)
